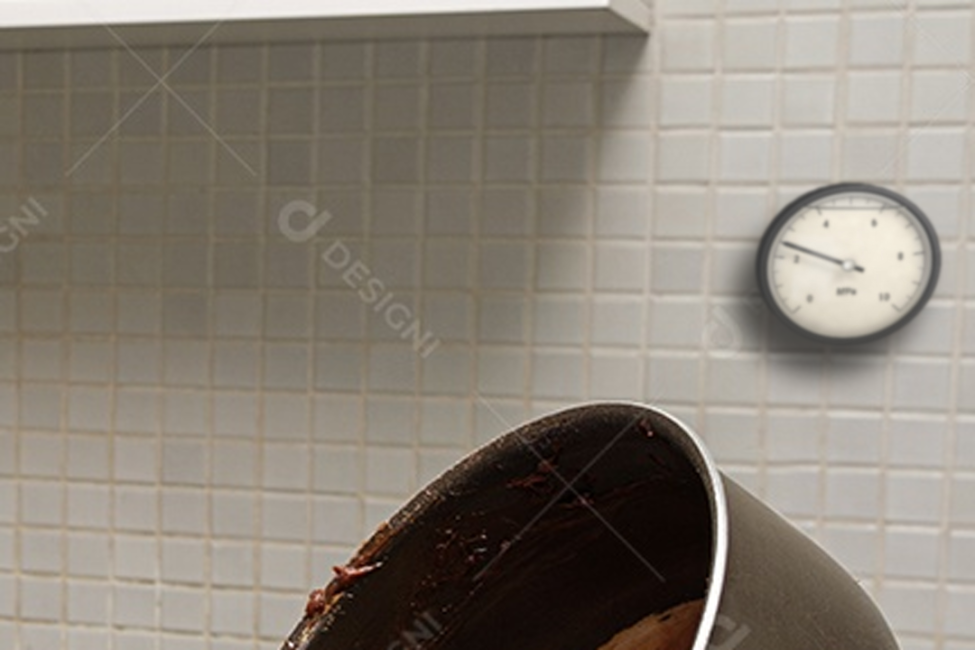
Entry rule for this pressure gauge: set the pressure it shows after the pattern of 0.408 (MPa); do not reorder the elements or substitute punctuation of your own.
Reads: 2.5 (MPa)
